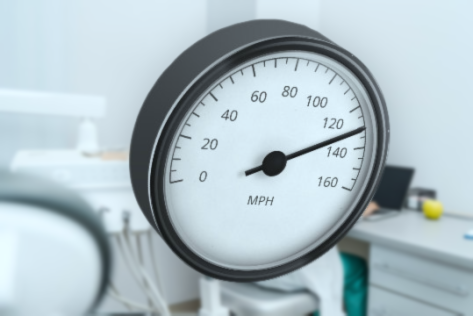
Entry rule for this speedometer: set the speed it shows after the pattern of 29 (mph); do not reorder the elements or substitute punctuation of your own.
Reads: 130 (mph)
